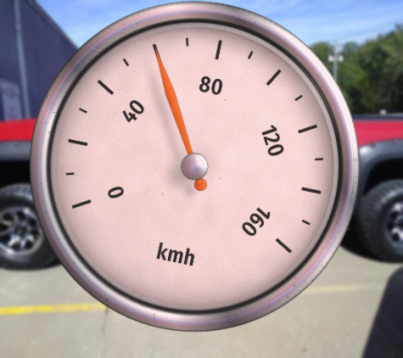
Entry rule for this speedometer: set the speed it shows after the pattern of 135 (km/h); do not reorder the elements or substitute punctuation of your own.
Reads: 60 (km/h)
